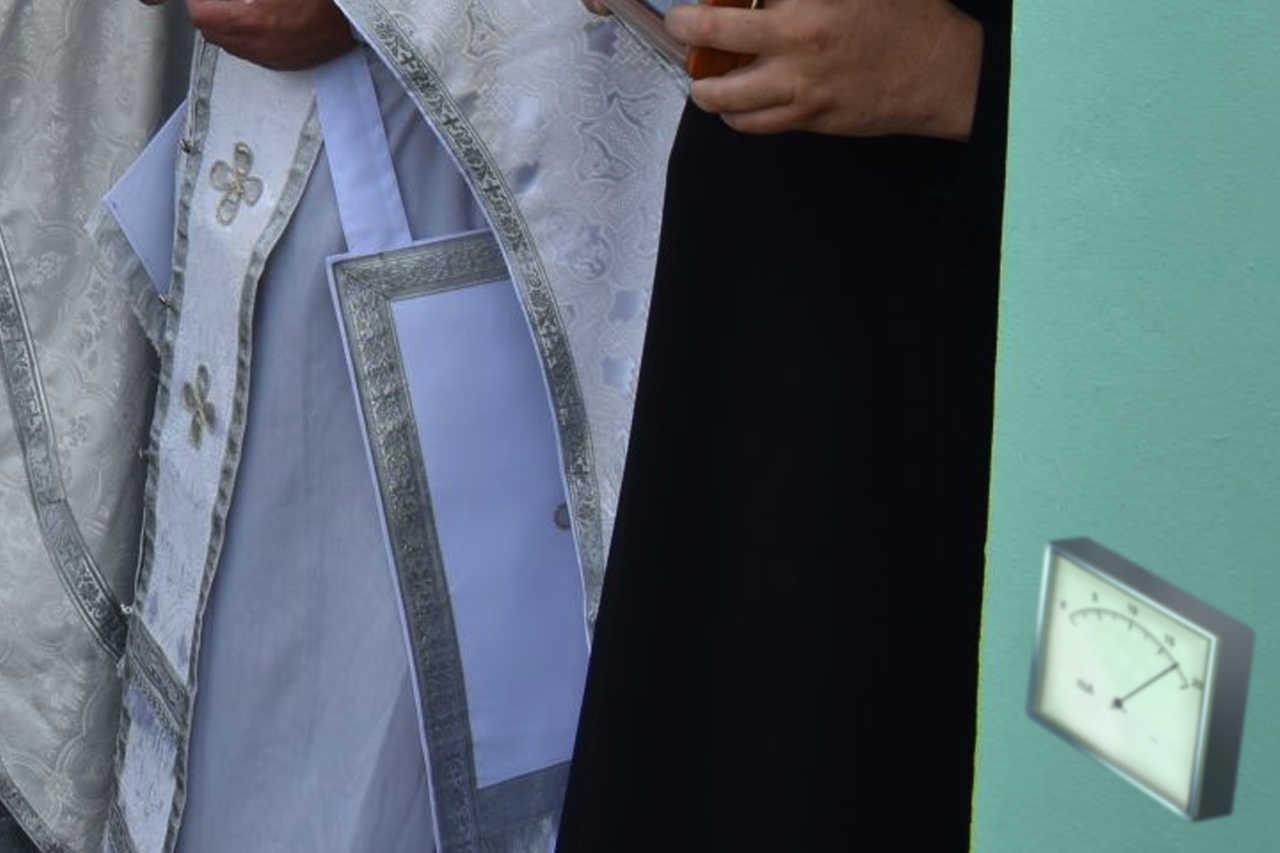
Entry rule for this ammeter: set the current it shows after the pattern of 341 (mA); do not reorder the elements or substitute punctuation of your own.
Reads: 17.5 (mA)
